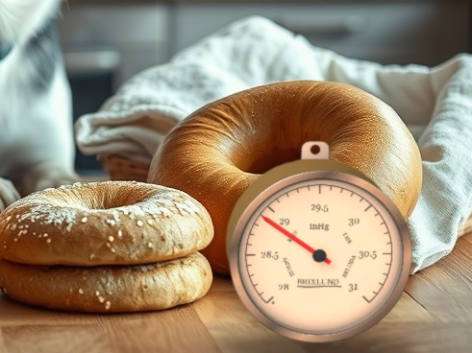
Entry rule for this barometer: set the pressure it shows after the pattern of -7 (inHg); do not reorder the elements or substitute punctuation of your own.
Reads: 28.9 (inHg)
